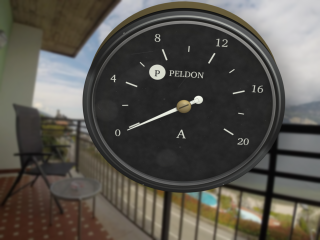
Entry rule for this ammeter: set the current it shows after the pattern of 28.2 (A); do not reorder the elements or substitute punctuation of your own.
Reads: 0 (A)
